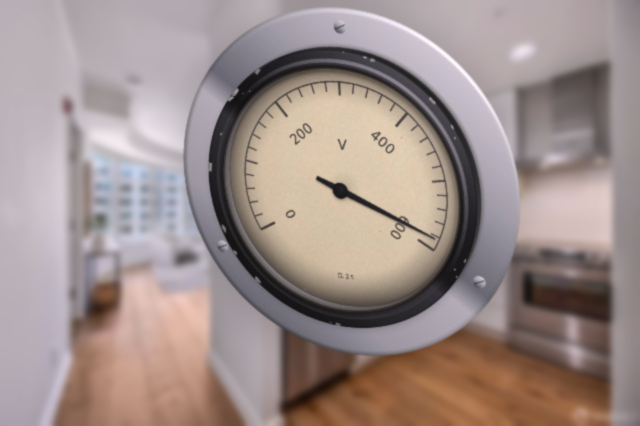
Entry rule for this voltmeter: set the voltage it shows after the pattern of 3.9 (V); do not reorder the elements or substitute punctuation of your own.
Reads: 580 (V)
